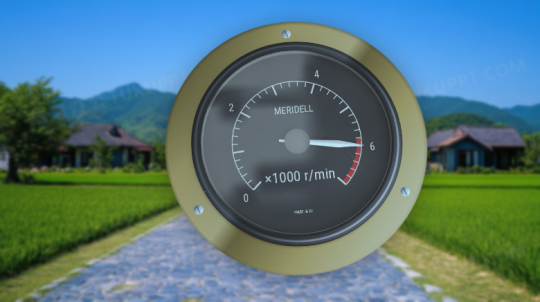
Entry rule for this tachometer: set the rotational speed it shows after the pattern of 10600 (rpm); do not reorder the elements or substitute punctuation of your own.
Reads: 6000 (rpm)
